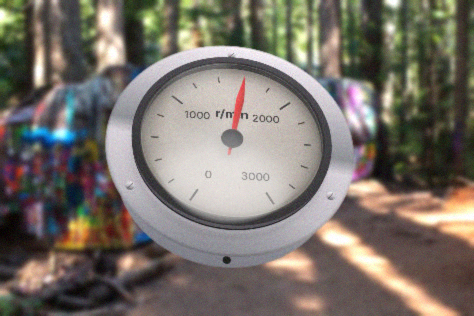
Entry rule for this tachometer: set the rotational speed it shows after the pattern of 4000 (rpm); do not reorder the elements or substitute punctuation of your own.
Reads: 1600 (rpm)
